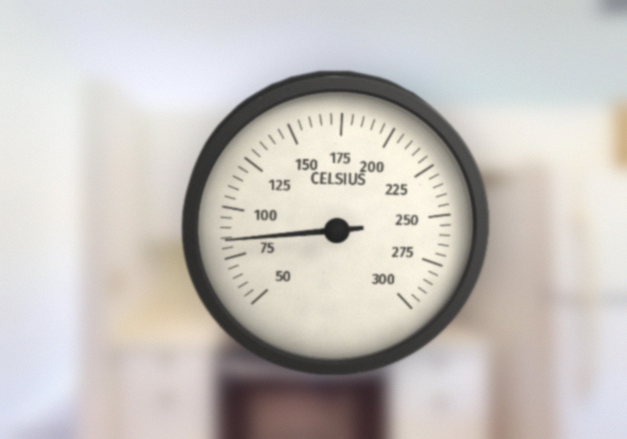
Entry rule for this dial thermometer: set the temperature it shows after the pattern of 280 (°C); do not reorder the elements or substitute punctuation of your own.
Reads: 85 (°C)
